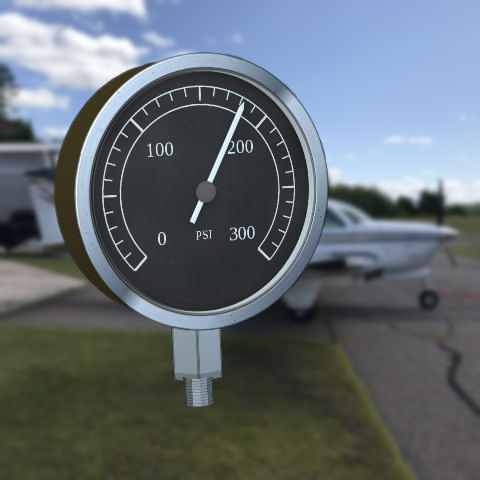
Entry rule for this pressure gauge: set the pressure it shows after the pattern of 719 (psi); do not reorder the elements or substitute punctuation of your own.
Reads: 180 (psi)
